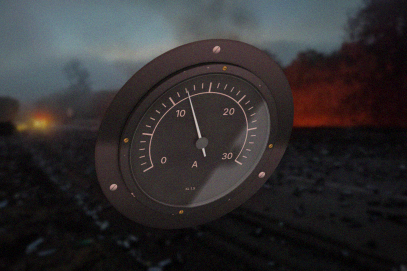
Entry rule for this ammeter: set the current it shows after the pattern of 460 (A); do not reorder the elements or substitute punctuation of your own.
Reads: 12 (A)
